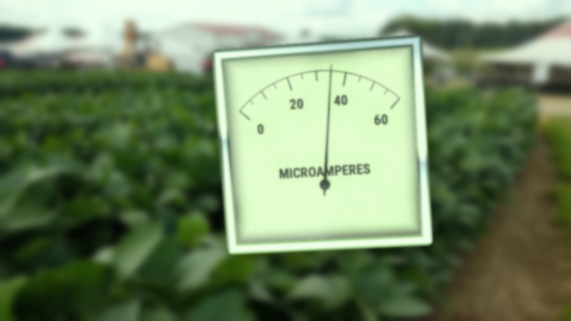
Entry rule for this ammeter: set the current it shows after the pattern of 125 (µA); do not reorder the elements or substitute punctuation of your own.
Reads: 35 (µA)
